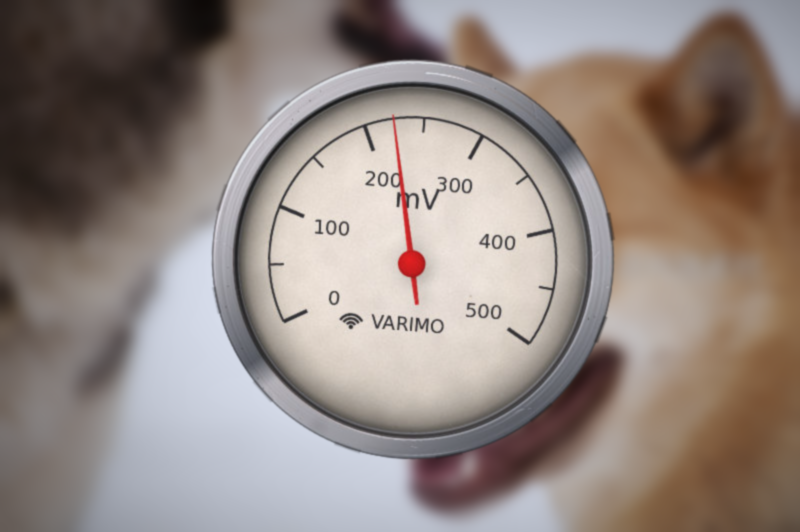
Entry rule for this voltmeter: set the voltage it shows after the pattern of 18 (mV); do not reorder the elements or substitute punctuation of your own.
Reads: 225 (mV)
